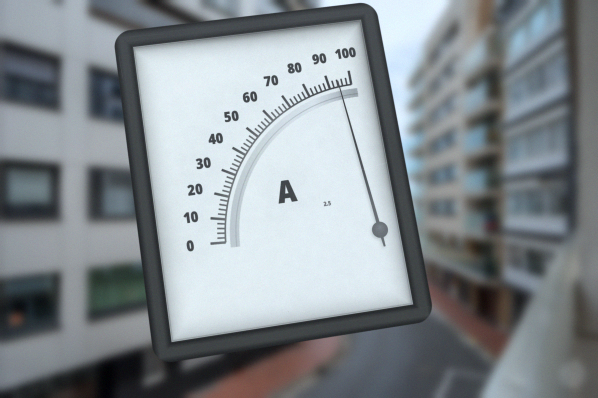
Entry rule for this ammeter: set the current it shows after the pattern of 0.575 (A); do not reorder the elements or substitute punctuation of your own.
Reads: 94 (A)
